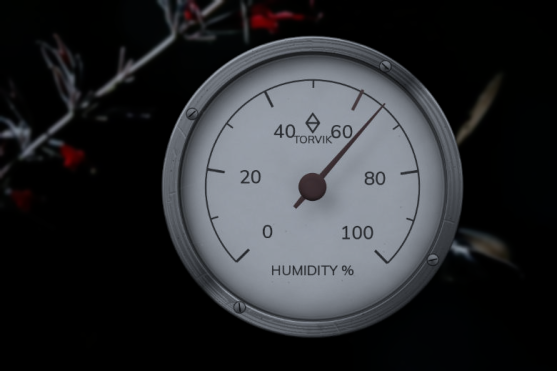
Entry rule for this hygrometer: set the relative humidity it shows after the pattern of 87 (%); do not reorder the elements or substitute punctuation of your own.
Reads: 65 (%)
